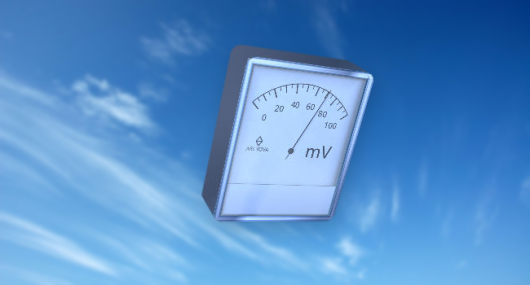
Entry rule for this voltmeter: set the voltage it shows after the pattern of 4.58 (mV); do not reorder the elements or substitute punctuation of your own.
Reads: 70 (mV)
